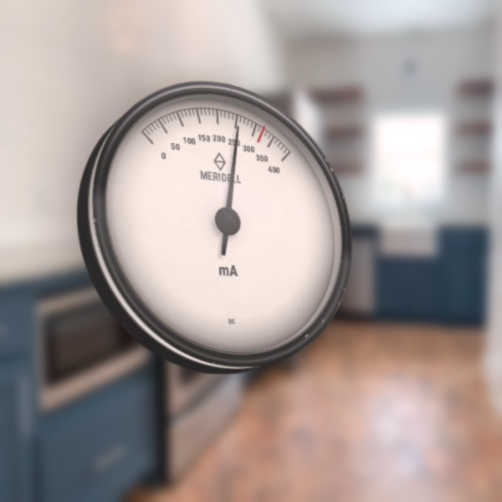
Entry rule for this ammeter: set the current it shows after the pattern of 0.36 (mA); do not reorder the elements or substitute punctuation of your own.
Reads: 250 (mA)
